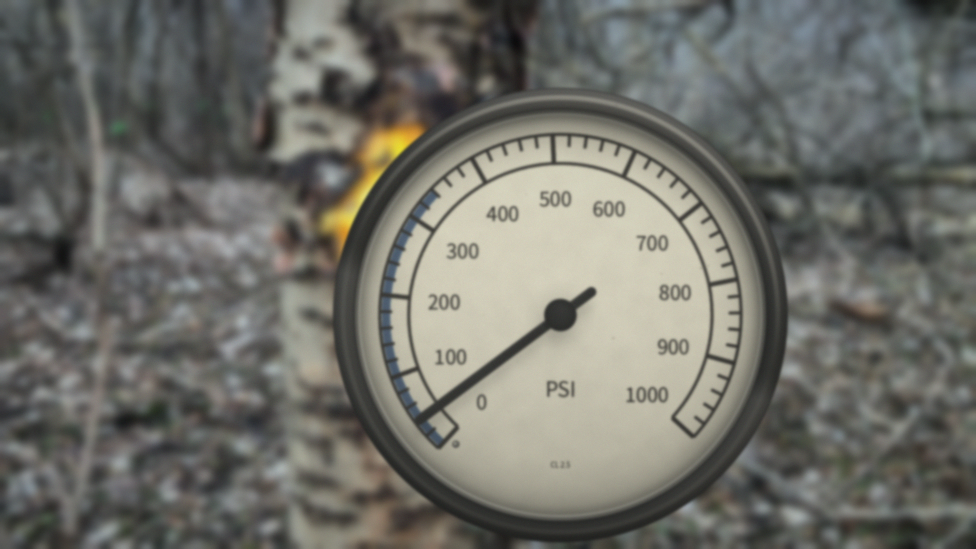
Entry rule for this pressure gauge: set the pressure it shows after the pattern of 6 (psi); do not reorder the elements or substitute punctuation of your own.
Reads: 40 (psi)
